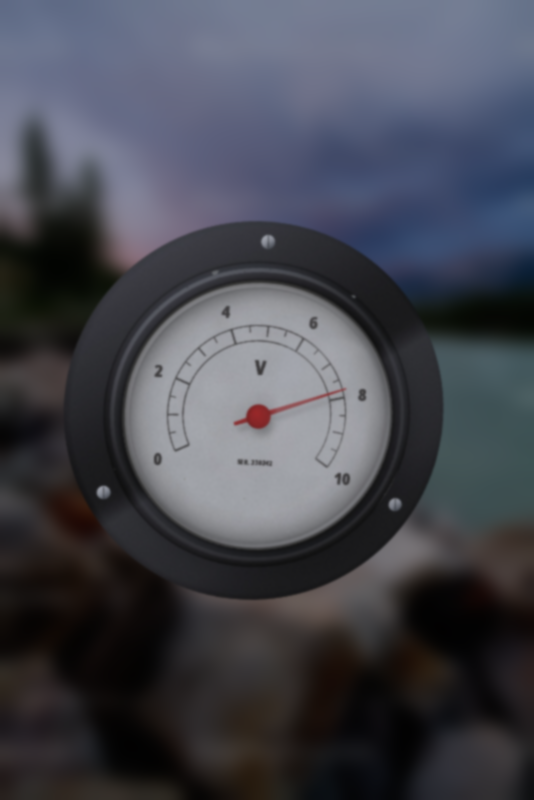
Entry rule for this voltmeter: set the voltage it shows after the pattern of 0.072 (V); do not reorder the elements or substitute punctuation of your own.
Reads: 7.75 (V)
